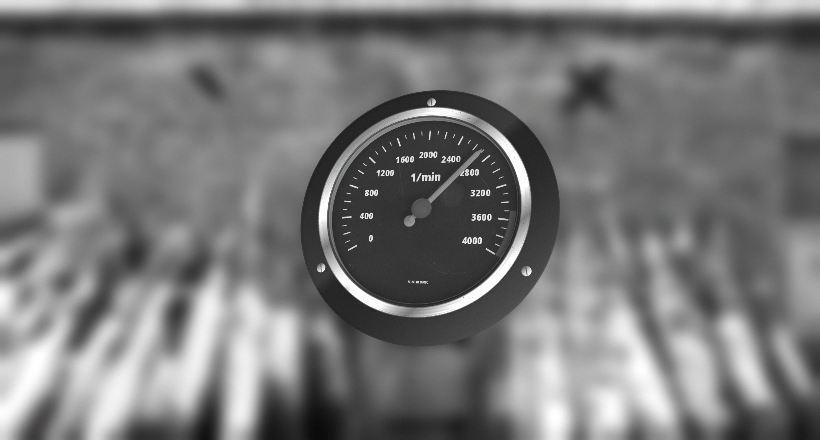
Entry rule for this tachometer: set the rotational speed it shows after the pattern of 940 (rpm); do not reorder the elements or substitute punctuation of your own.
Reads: 2700 (rpm)
